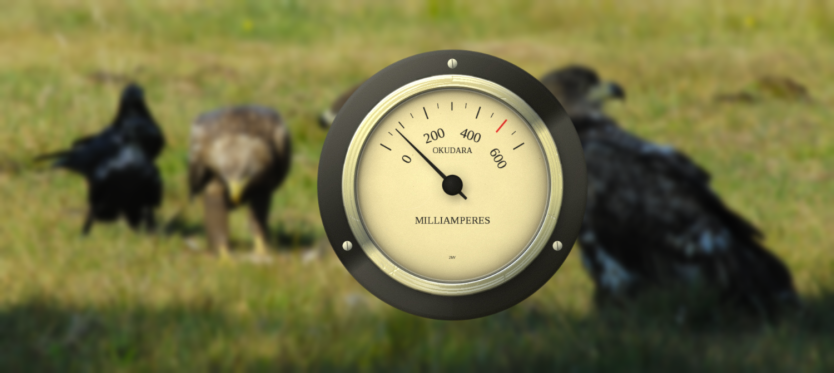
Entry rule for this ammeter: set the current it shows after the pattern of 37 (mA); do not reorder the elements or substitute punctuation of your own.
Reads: 75 (mA)
